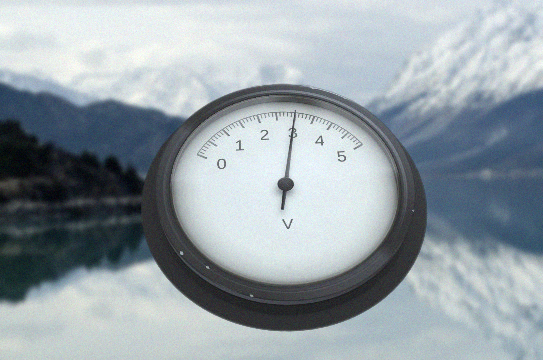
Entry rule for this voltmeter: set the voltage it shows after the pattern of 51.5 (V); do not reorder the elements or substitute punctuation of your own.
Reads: 3 (V)
